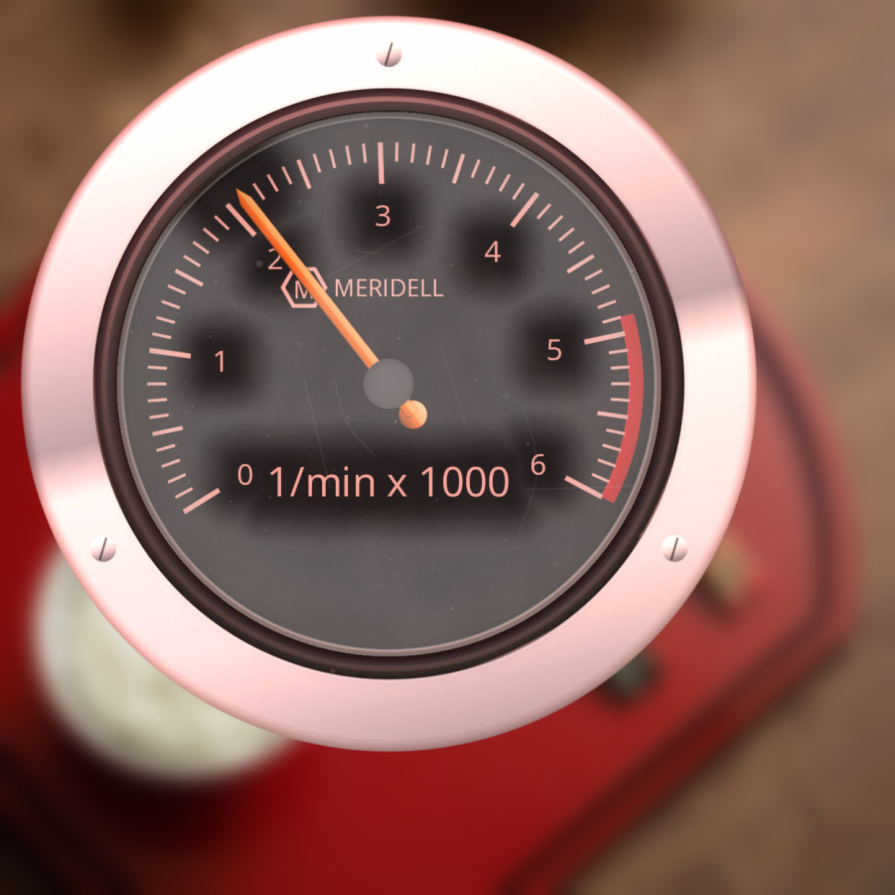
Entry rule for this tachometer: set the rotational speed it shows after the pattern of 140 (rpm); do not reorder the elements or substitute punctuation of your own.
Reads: 2100 (rpm)
